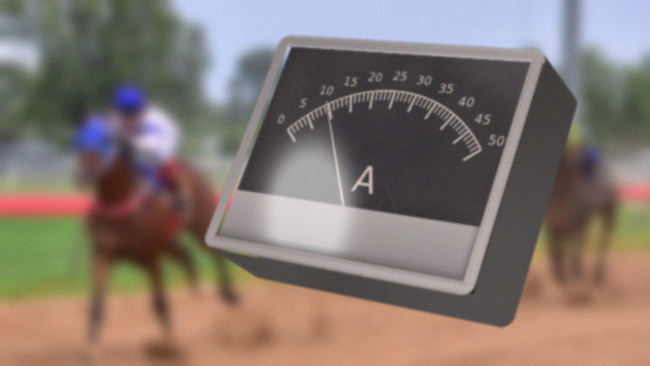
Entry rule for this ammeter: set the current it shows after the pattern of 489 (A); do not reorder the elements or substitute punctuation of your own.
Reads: 10 (A)
